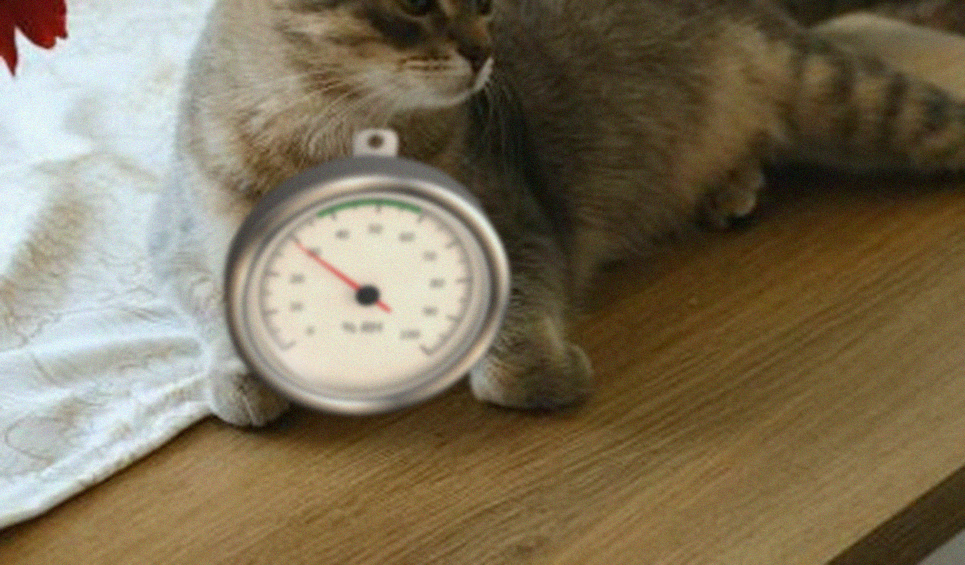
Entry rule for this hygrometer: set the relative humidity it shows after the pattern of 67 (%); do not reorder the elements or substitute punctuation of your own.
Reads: 30 (%)
